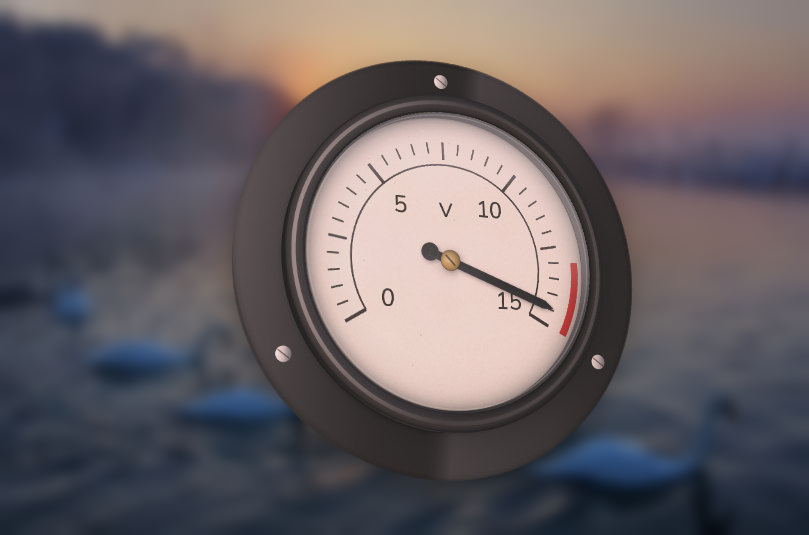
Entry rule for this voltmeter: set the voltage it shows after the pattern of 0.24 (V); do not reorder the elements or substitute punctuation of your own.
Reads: 14.5 (V)
